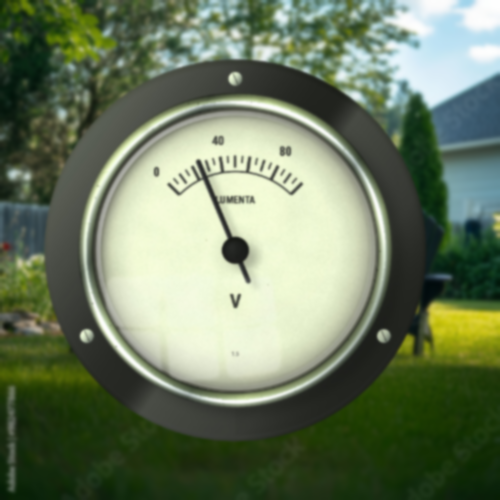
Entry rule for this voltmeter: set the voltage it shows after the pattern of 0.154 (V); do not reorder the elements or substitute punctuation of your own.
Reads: 25 (V)
